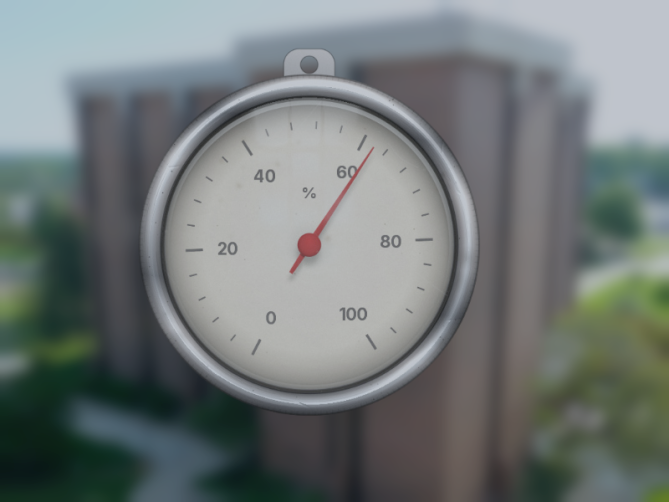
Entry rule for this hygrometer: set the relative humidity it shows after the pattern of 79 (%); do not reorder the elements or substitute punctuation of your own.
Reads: 62 (%)
